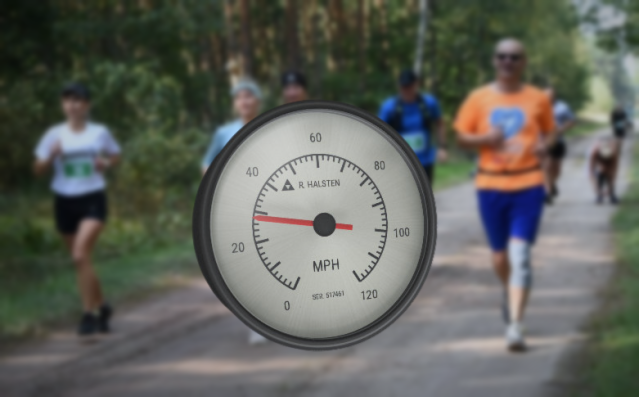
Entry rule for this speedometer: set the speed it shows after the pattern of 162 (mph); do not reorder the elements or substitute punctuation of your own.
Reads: 28 (mph)
